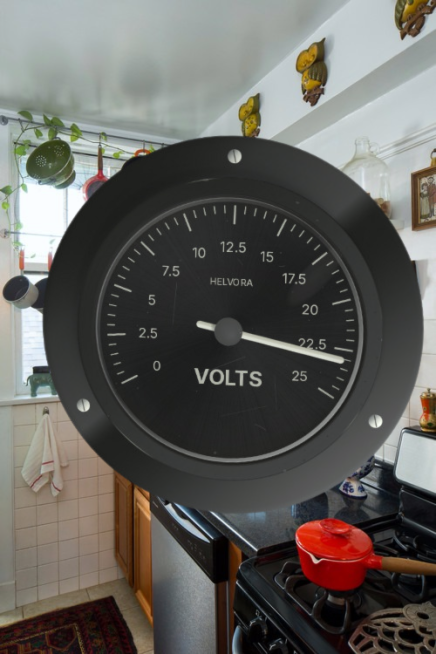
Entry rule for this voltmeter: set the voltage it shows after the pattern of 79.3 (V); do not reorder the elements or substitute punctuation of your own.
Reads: 23 (V)
